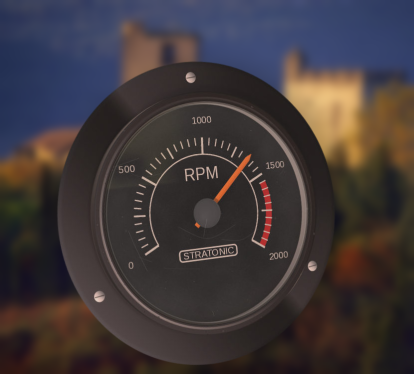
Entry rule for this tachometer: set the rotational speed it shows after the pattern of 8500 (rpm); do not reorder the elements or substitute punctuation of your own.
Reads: 1350 (rpm)
